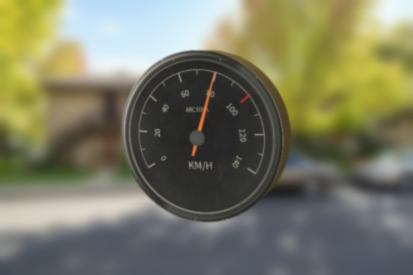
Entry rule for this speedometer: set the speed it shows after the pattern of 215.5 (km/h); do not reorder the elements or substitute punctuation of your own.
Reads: 80 (km/h)
